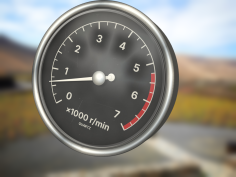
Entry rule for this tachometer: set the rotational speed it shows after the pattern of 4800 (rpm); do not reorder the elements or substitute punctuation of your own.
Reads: 625 (rpm)
